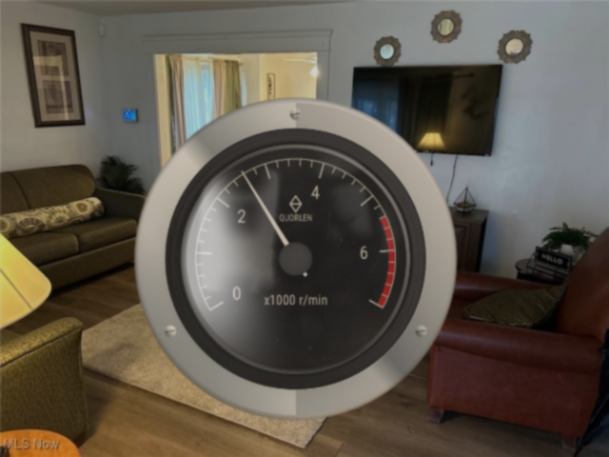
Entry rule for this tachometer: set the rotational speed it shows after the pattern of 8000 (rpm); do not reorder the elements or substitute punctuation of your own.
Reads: 2600 (rpm)
